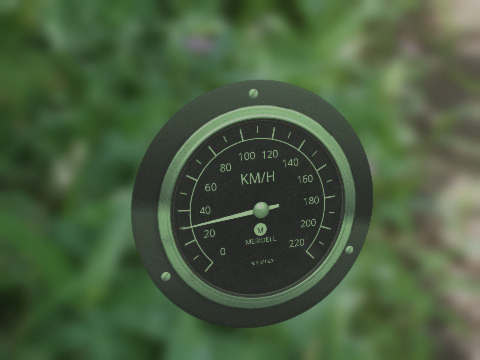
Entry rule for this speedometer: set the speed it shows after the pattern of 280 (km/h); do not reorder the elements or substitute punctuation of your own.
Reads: 30 (km/h)
